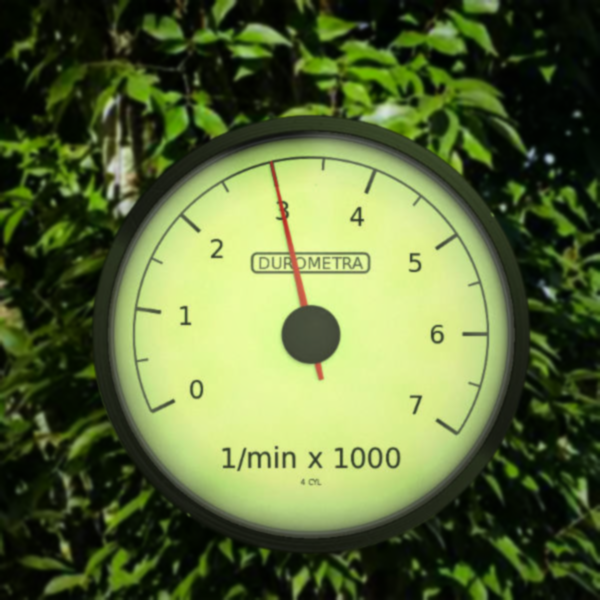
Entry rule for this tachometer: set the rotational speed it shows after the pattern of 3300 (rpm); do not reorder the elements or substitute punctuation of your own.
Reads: 3000 (rpm)
